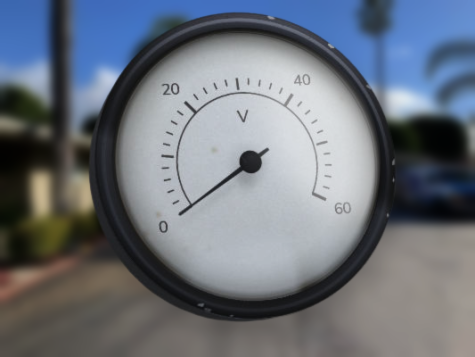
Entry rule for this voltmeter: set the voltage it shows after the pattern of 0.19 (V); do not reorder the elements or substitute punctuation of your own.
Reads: 0 (V)
